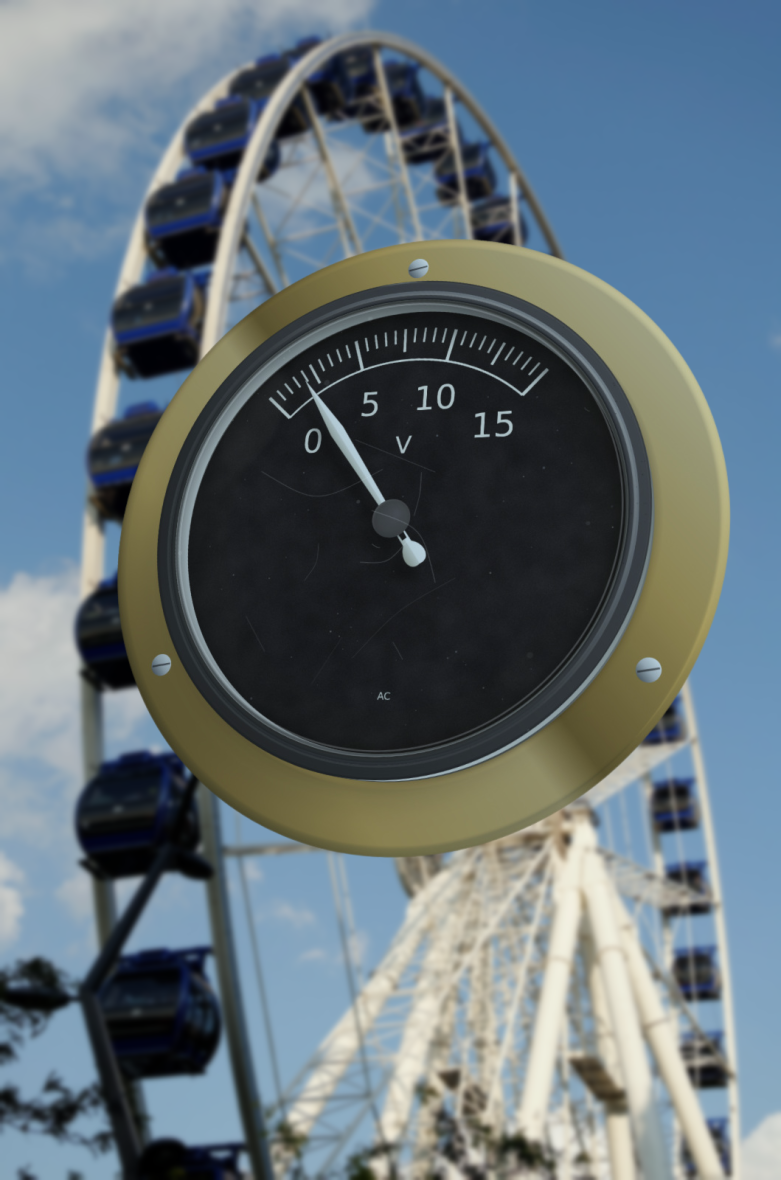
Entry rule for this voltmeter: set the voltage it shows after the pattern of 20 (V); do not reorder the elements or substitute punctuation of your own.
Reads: 2 (V)
